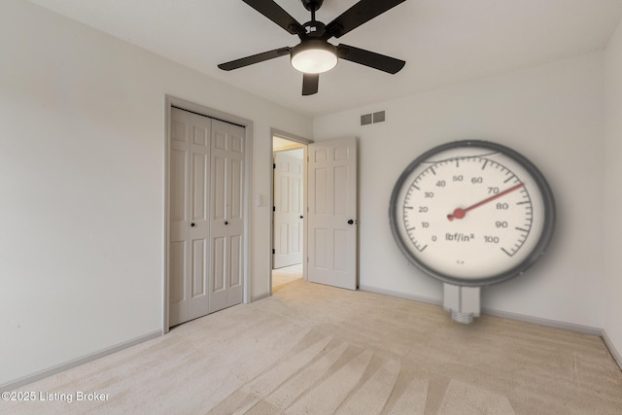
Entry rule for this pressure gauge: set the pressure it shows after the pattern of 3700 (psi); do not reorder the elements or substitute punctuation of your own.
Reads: 74 (psi)
